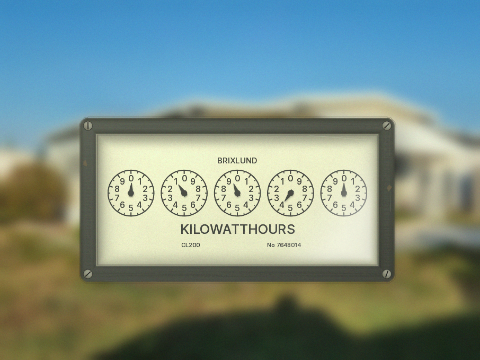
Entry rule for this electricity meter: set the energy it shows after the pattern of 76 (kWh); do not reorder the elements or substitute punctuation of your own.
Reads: 940 (kWh)
